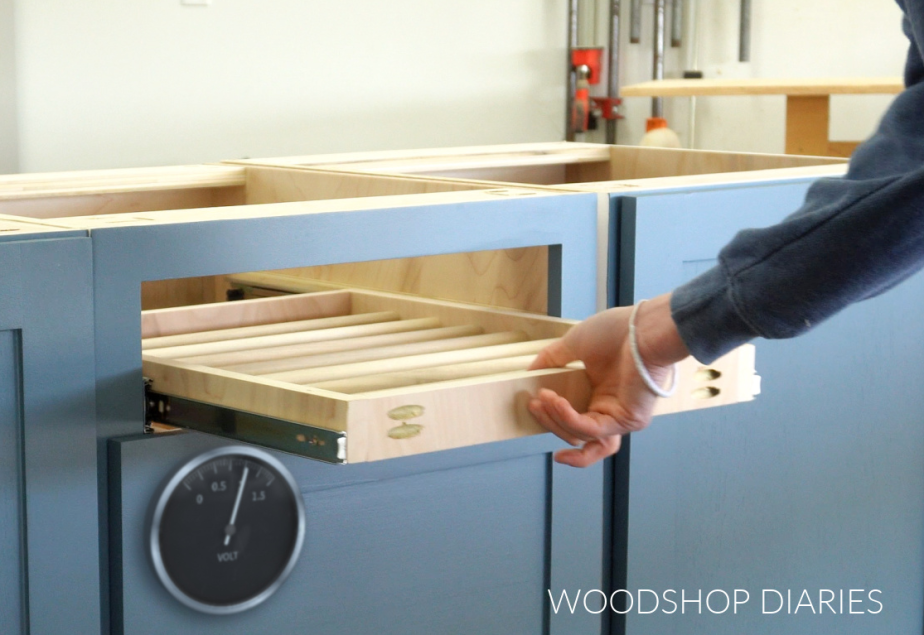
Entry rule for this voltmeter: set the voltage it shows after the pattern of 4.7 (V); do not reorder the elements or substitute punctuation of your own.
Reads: 1 (V)
